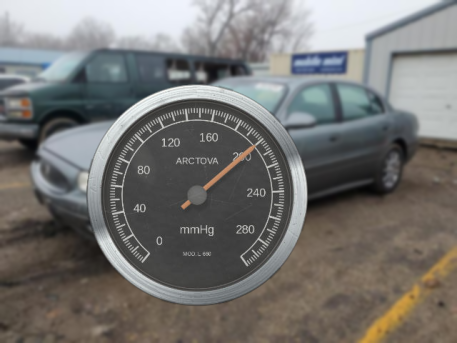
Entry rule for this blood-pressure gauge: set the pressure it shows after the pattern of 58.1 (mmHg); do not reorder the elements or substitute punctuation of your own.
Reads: 200 (mmHg)
